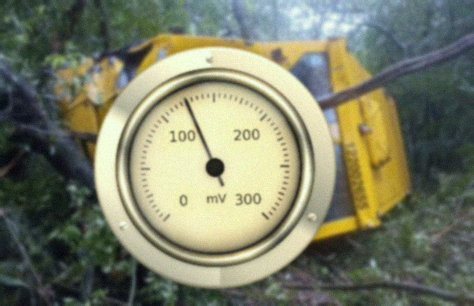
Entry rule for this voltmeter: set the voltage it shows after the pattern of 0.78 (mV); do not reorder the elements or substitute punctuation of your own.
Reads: 125 (mV)
